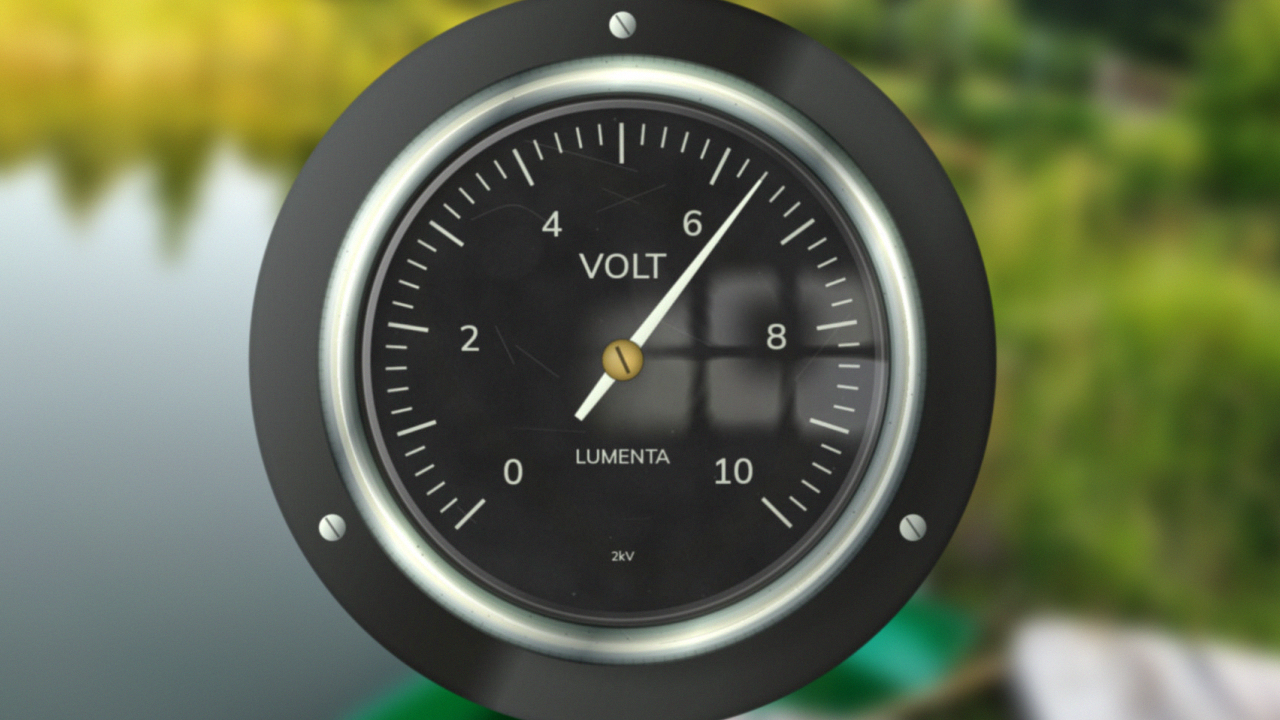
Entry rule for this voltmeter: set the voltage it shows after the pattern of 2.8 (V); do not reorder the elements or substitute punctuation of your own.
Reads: 6.4 (V)
